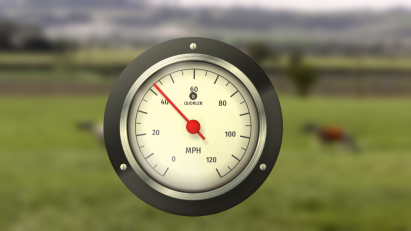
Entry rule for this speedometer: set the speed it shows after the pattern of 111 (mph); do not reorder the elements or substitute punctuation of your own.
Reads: 42.5 (mph)
